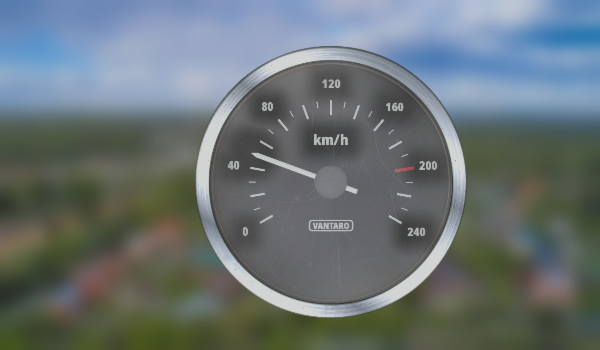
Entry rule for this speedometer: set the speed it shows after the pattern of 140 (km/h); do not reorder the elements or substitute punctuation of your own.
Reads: 50 (km/h)
